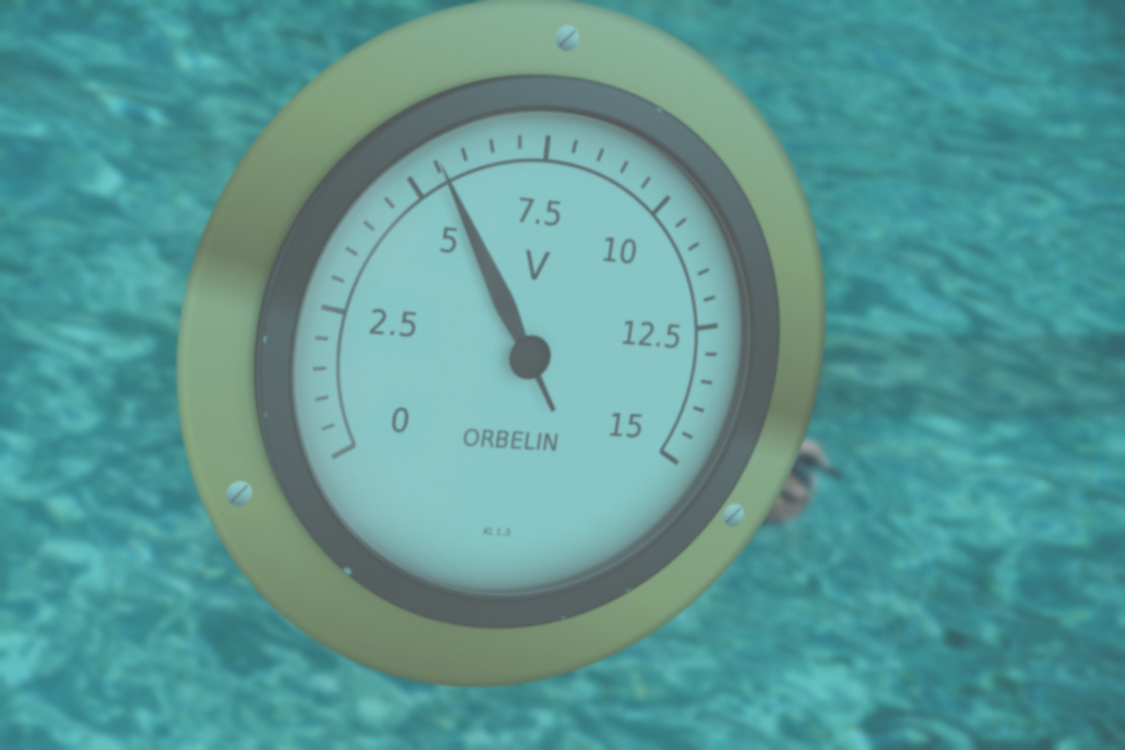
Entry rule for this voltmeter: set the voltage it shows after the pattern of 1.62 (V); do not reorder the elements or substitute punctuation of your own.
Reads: 5.5 (V)
